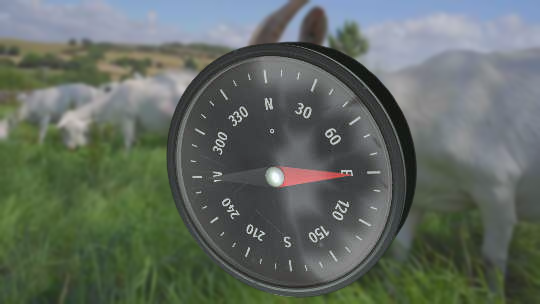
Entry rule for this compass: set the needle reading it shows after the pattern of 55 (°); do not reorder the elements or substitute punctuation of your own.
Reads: 90 (°)
